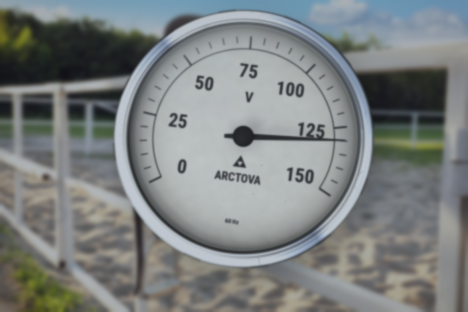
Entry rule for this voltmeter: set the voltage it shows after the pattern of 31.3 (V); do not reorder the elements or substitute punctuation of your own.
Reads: 130 (V)
